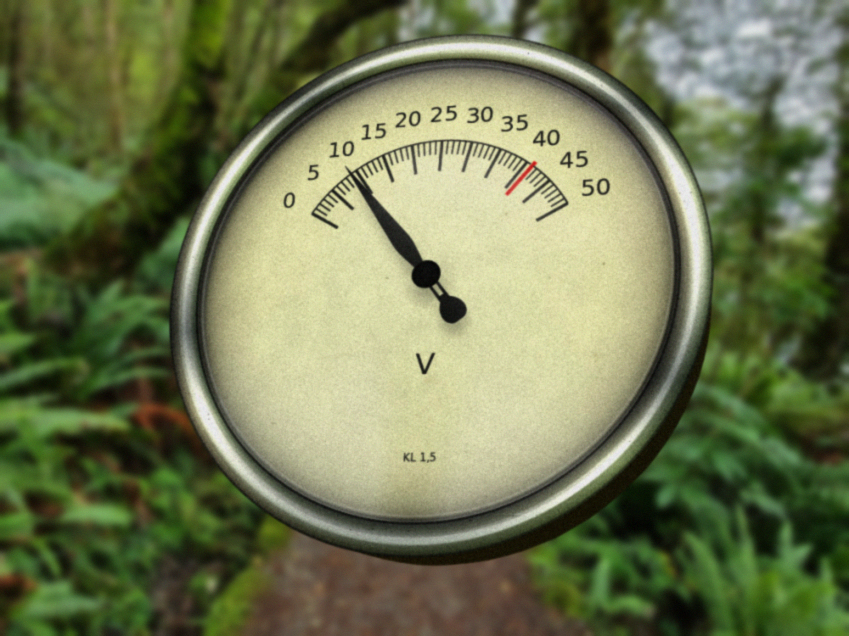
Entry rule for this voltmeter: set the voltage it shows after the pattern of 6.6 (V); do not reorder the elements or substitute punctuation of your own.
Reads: 9 (V)
